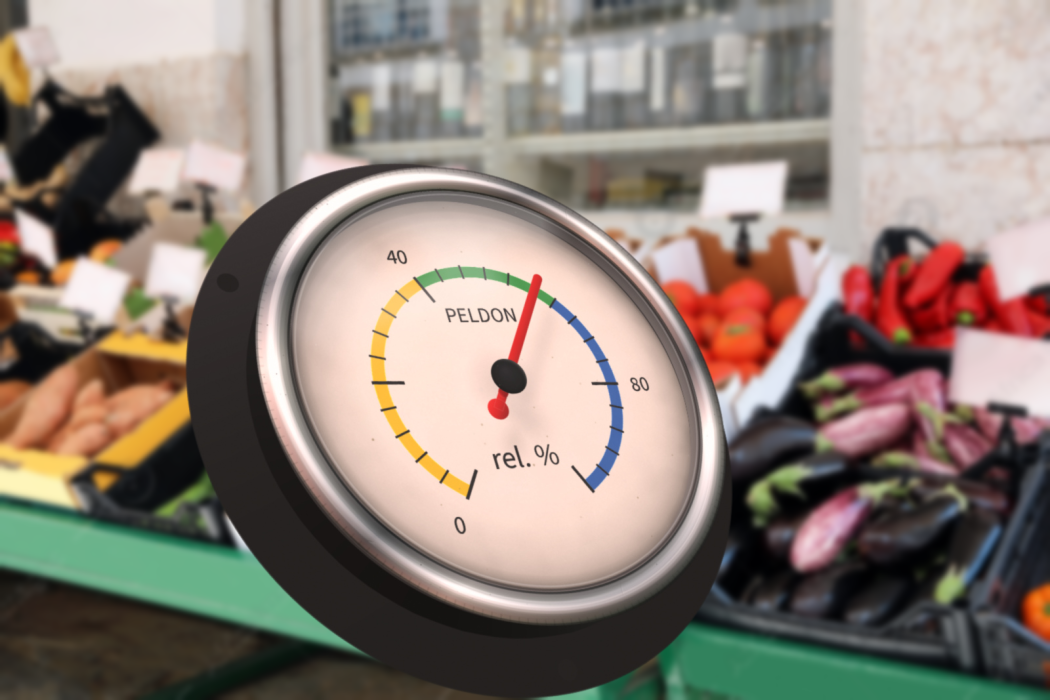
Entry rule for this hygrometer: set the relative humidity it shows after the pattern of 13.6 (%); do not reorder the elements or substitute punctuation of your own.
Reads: 60 (%)
